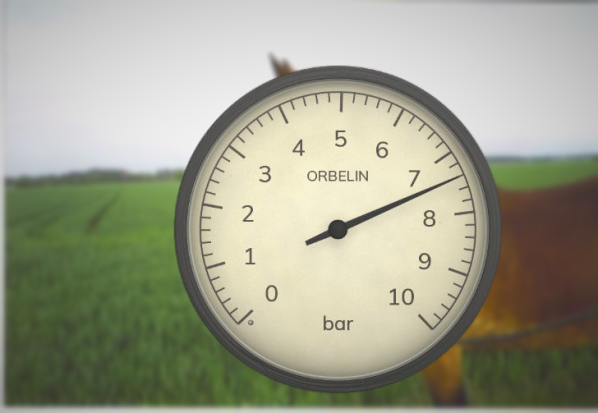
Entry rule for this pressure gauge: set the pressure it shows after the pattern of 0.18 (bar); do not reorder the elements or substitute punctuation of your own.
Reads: 7.4 (bar)
